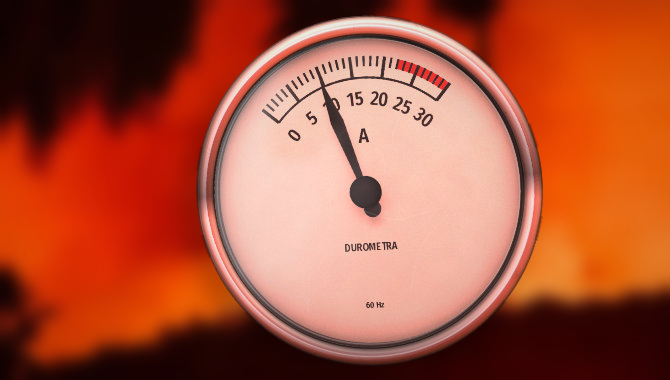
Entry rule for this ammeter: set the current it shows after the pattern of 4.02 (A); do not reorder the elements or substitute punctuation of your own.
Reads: 10 (A)
